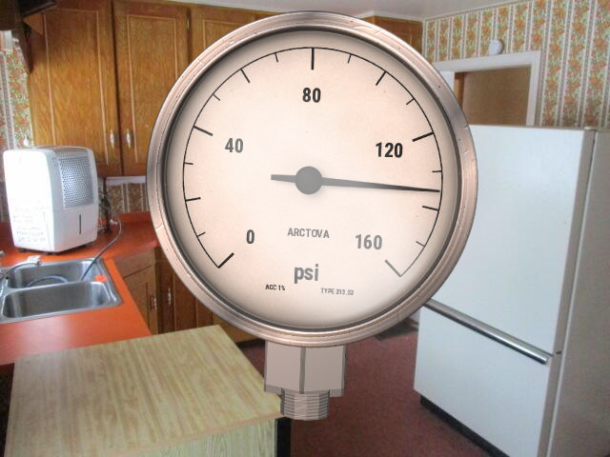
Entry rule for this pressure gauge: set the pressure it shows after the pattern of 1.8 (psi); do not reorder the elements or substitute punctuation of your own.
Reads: 135 (psi)
